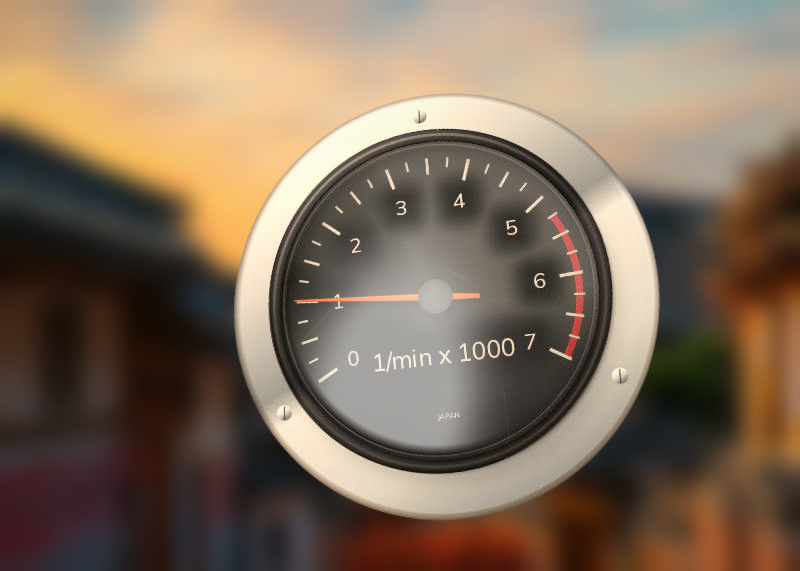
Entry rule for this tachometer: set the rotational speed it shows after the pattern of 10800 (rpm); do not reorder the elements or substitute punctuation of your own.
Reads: 1000 (rpm)
